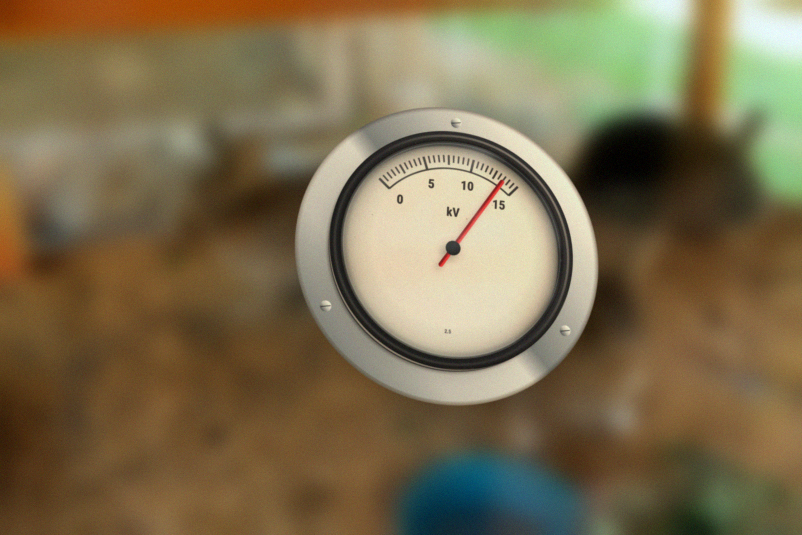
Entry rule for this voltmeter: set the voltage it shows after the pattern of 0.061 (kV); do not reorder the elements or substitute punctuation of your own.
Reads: 13.5 (kV)
